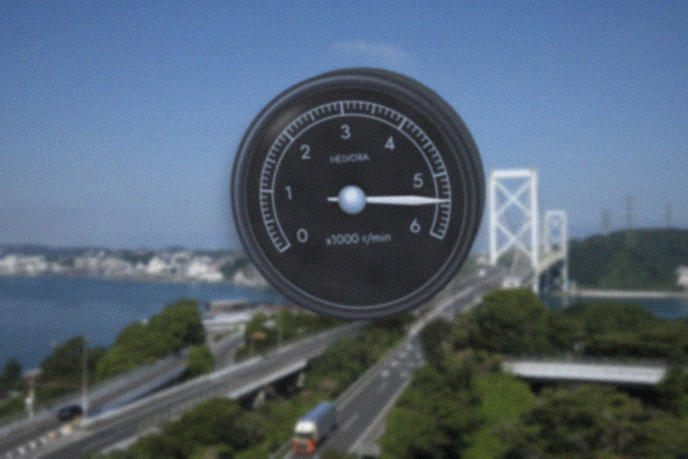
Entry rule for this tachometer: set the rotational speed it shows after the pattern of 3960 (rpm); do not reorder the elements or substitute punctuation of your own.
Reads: 5400 (rpm)
